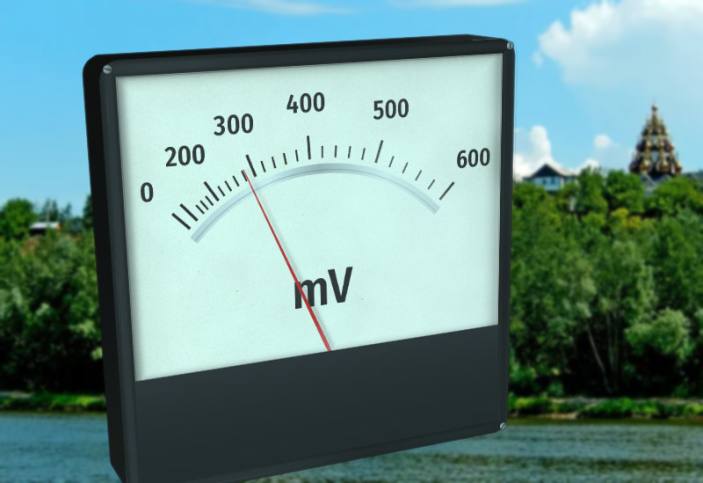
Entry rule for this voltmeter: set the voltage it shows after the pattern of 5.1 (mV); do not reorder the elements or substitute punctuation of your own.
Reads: 280 (mV)
